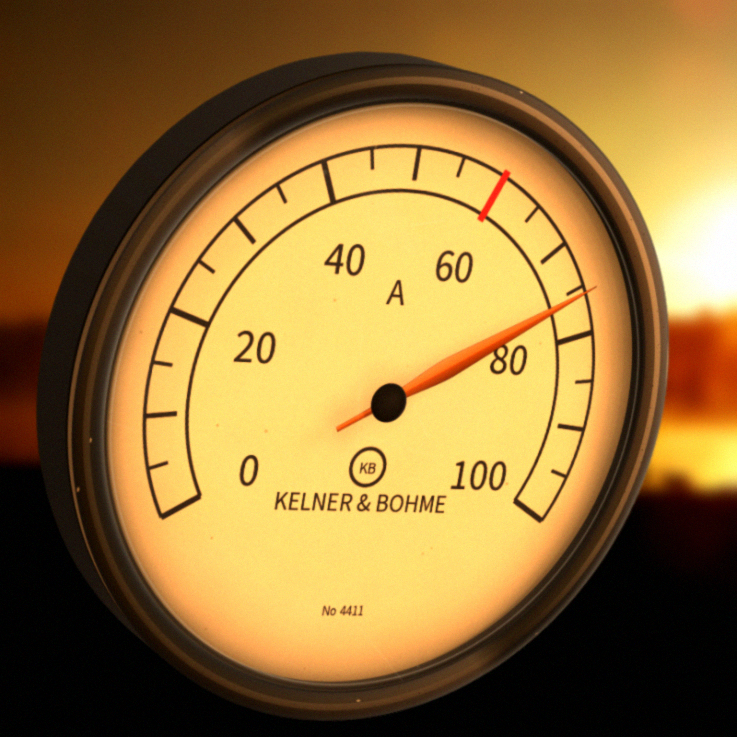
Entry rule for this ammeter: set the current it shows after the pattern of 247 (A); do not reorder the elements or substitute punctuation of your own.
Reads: 75 (A)
